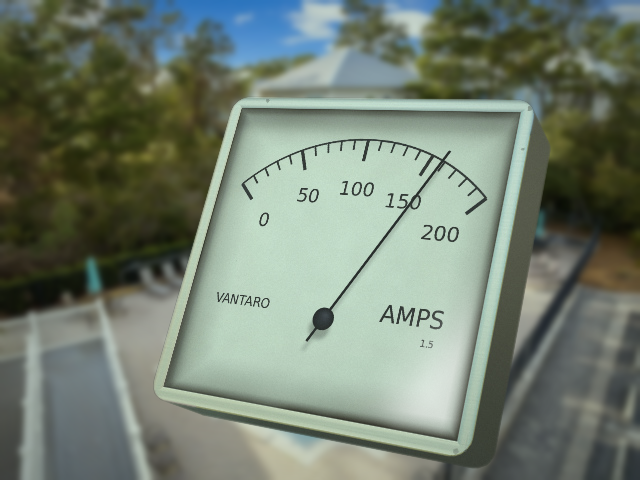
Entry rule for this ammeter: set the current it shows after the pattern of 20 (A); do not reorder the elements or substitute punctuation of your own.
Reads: 160 (A)
